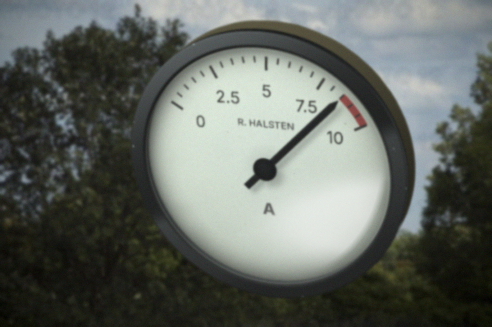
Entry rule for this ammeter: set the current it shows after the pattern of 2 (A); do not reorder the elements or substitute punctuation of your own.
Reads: 8.5 (A)
